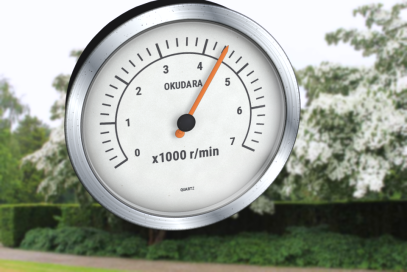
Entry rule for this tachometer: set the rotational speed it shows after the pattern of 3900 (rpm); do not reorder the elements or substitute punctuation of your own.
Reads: 4400 (rpm)
